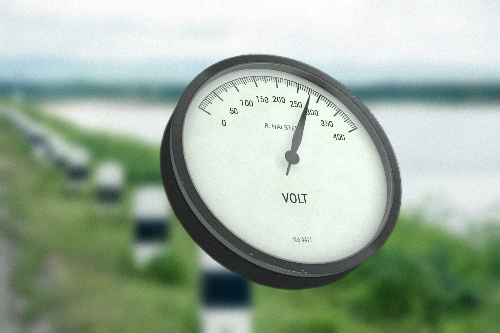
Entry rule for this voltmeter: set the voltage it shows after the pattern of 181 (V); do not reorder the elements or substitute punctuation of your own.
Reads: 275 (V)
